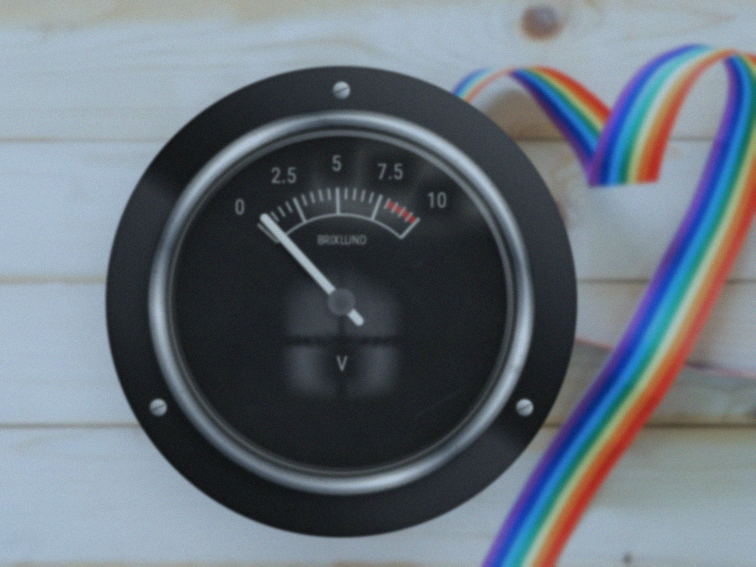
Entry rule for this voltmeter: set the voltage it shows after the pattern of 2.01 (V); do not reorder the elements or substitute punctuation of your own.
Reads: 0.5 (V)
